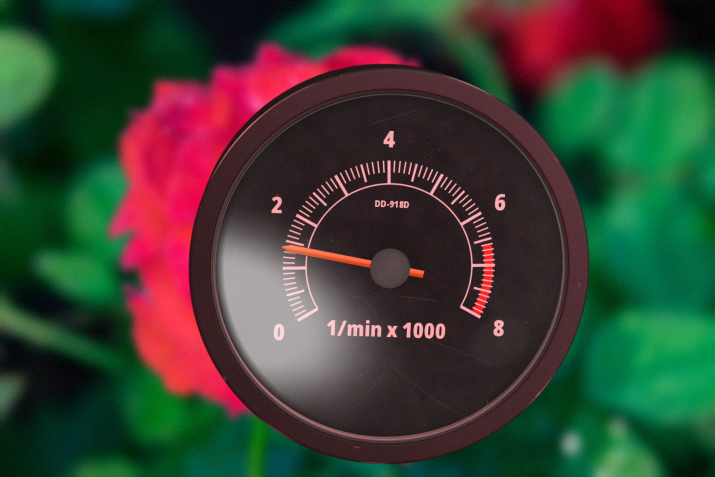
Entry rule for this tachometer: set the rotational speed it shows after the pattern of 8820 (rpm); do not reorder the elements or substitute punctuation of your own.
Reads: 1400 (rpm)
